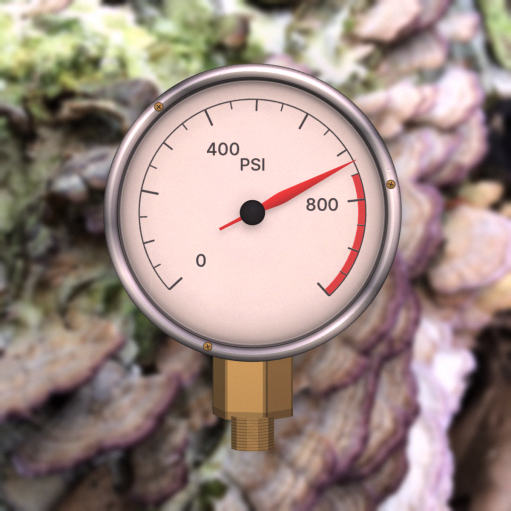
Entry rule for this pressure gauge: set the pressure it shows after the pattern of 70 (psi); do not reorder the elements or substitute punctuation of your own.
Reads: 725 (psi)
